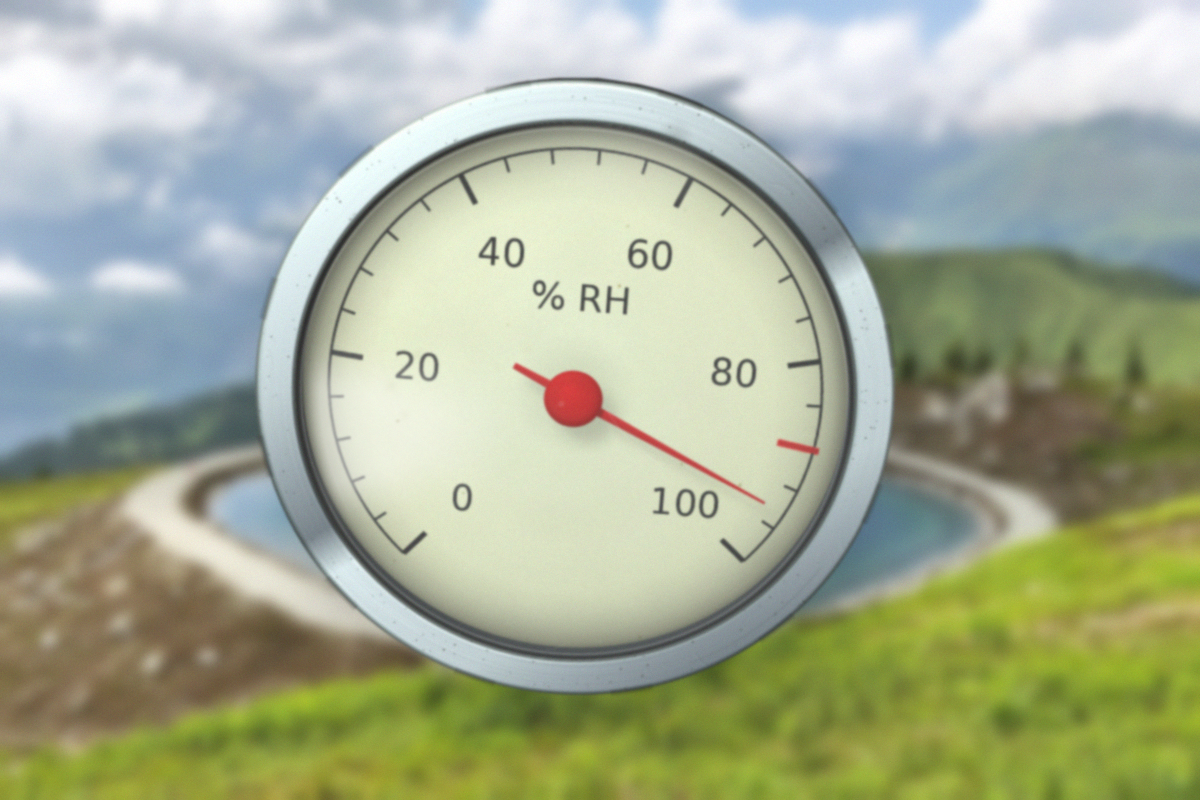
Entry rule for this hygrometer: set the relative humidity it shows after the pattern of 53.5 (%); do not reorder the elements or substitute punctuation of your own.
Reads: 94 (%)
